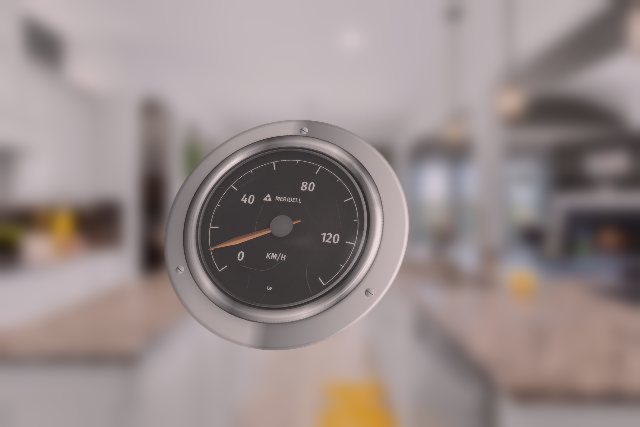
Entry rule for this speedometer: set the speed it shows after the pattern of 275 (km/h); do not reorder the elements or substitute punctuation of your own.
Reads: 10 (km/h)
